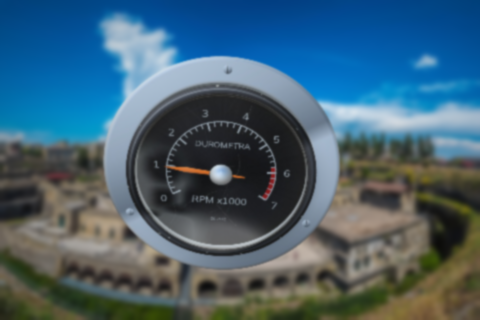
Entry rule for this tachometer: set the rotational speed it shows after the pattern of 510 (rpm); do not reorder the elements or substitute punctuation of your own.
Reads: 1000 (rpm)
